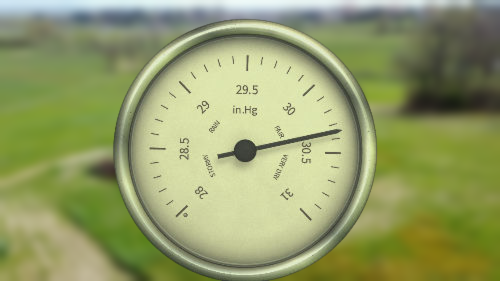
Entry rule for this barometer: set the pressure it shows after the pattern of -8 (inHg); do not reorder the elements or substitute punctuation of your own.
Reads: 30.35 (inHg)
